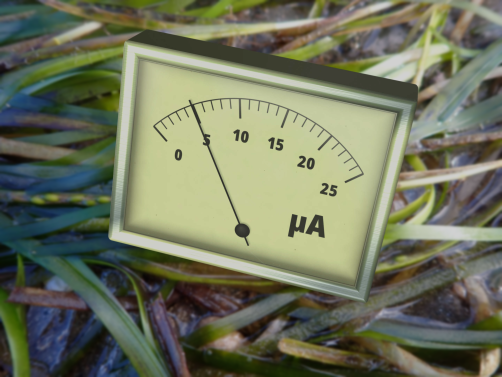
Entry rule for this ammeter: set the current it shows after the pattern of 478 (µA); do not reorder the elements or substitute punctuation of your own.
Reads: 5 (µA)
